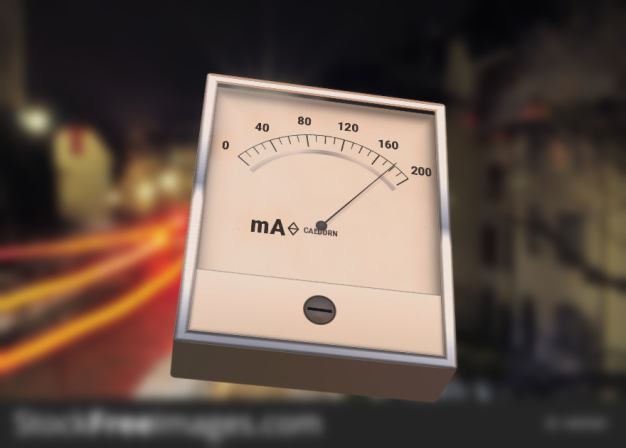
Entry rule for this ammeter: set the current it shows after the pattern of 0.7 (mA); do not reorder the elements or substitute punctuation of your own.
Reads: 180 (mA)
